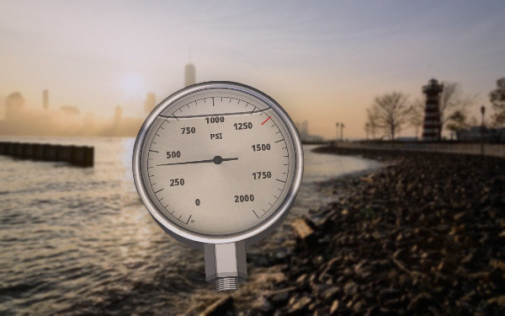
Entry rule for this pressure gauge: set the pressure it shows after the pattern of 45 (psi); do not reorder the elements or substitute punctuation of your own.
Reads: 400 (psi)
